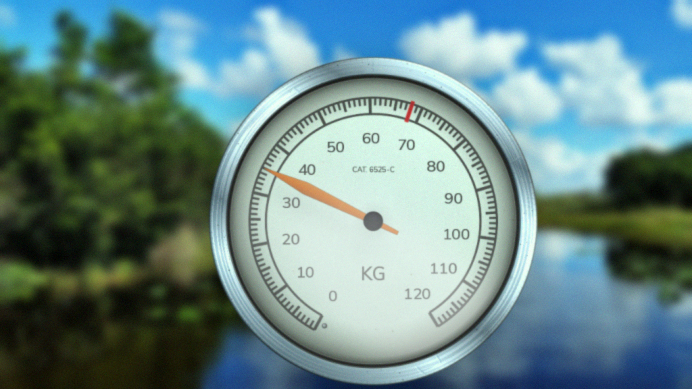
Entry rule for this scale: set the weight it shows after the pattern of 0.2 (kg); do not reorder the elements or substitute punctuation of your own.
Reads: 35 (kg)
